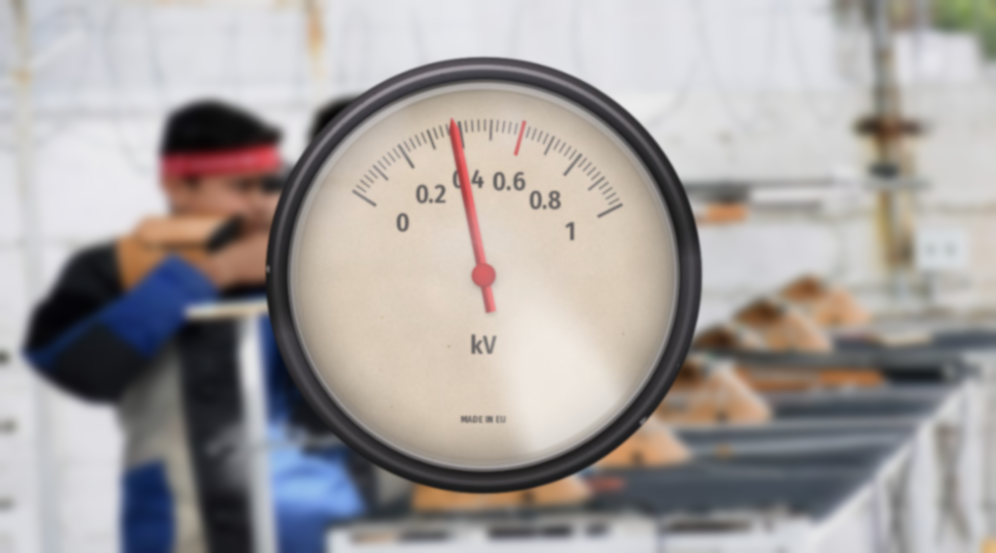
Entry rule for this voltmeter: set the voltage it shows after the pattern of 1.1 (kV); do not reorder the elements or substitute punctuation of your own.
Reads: 0.38 (kV)
